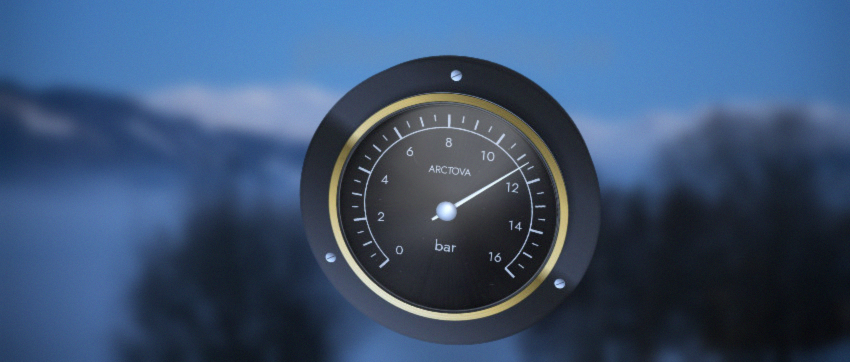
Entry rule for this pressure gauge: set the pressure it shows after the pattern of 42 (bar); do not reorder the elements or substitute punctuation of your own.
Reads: 11.25 (bar)
